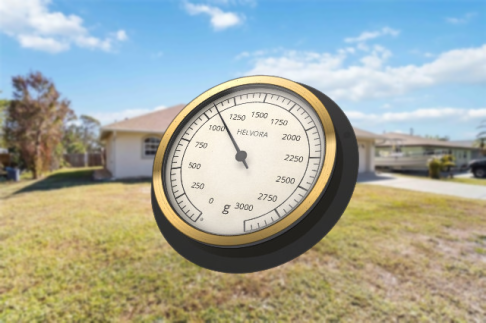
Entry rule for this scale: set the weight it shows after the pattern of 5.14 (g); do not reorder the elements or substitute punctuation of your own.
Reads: 1100 (g)
